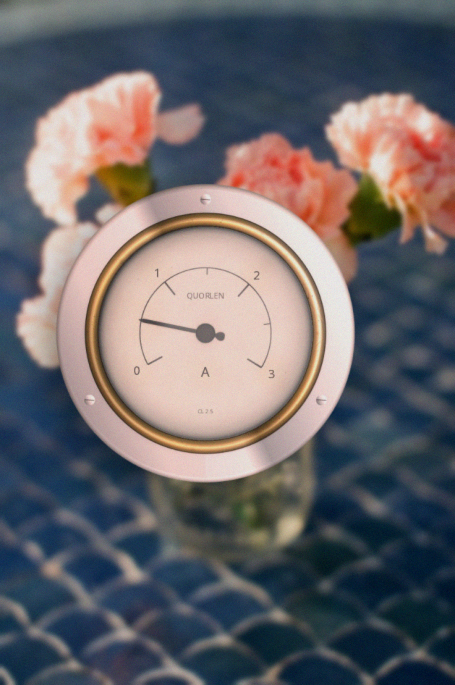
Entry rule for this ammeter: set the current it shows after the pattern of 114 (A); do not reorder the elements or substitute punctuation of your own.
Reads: 0.5 (A)
